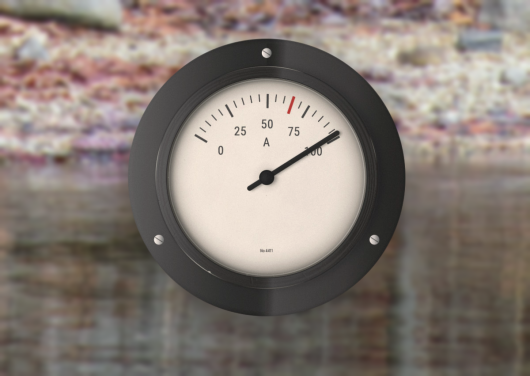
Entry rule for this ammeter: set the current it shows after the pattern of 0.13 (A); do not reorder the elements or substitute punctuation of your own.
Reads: 97.5 (A)
